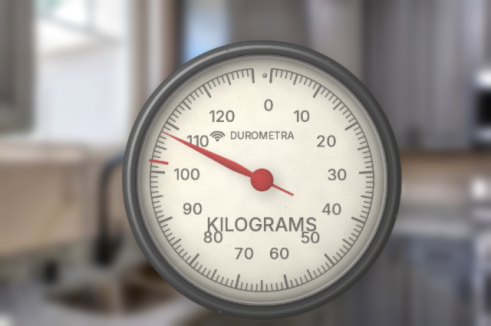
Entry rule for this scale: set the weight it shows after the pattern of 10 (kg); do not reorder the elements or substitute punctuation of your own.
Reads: 108 (kg)
